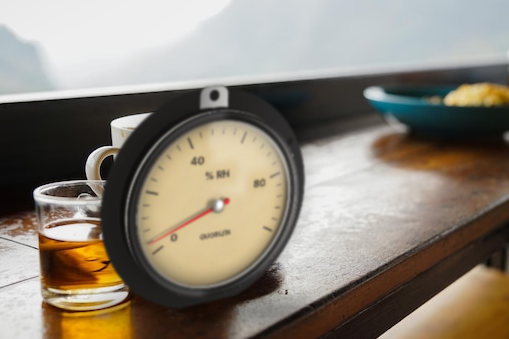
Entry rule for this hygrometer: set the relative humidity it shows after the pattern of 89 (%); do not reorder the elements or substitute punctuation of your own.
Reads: 4 (%)
